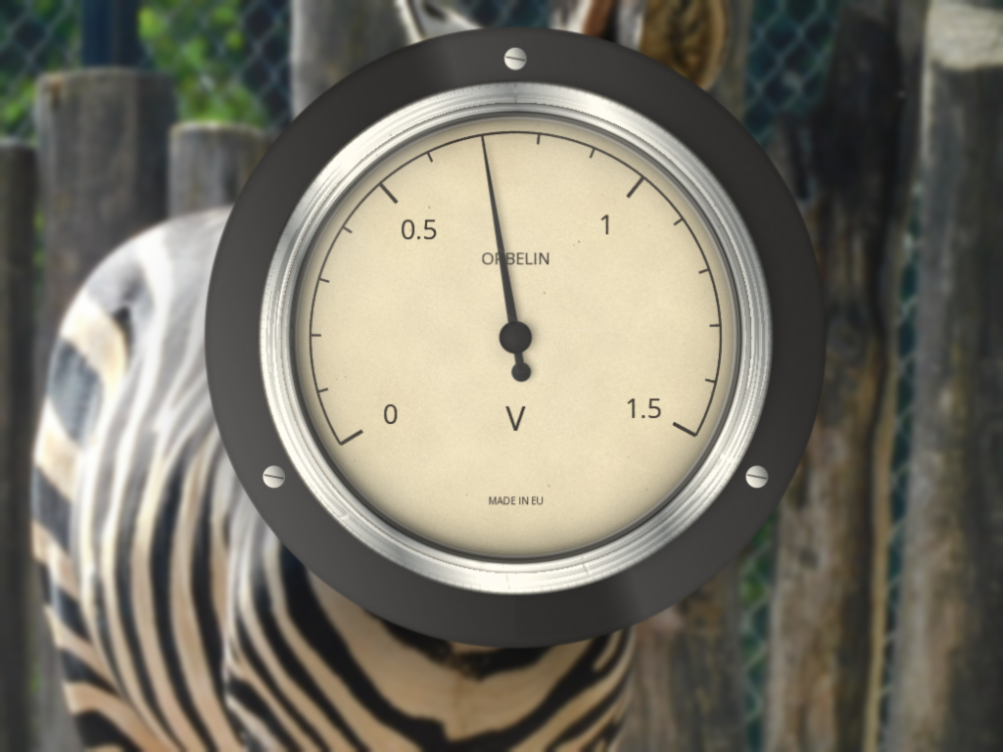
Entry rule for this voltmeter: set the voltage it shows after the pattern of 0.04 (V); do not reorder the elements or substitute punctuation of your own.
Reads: 0.7 (V)
